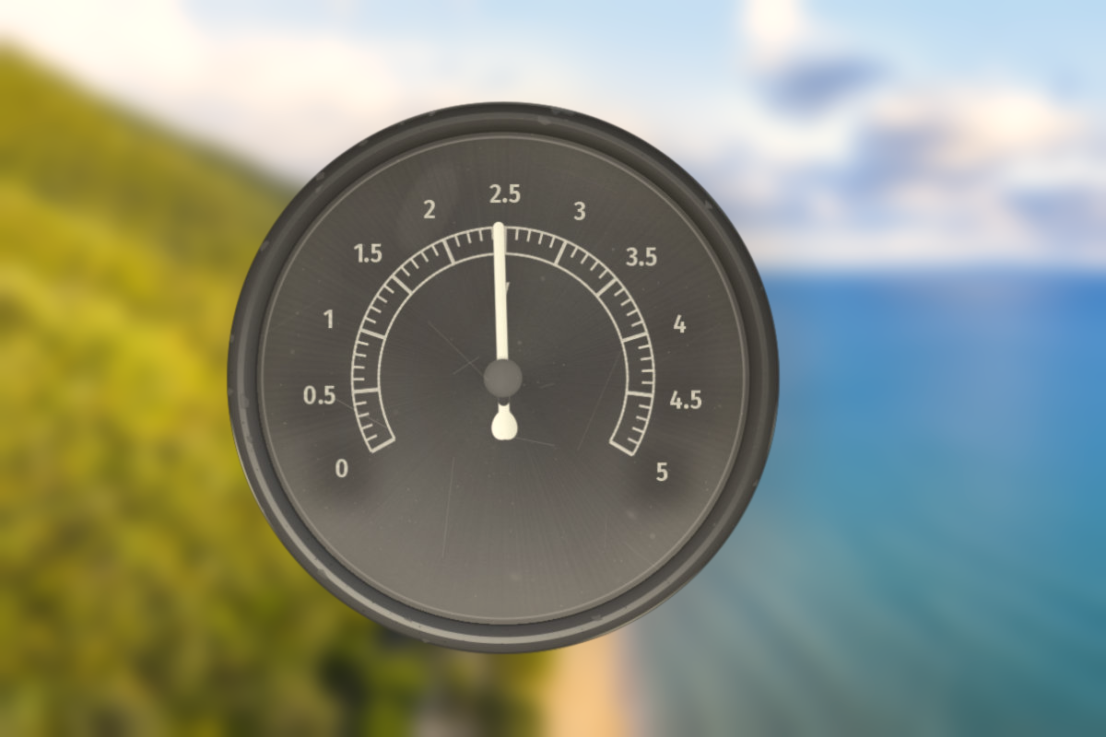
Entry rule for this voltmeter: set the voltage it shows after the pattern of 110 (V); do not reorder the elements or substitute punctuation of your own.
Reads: 2.45 (V)
